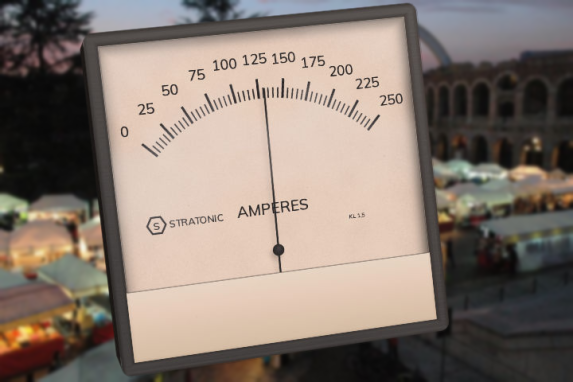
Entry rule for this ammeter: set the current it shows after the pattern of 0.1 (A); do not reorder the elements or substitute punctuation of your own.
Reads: 130 (A)
